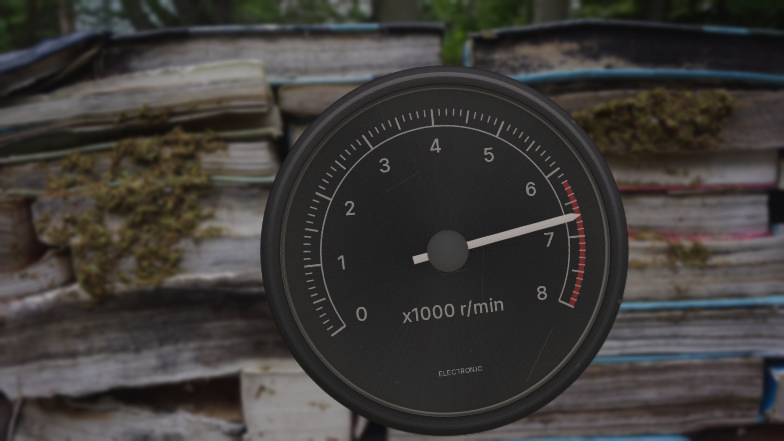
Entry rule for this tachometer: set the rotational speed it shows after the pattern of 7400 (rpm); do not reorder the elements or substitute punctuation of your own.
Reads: 6700 (rpm)
